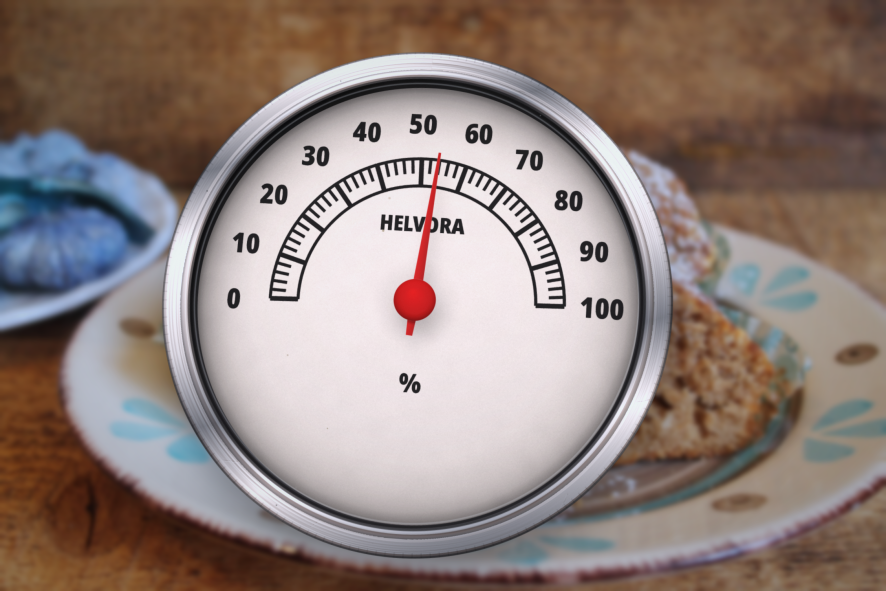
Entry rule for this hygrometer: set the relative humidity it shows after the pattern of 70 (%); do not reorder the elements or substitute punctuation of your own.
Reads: 54 (%)
